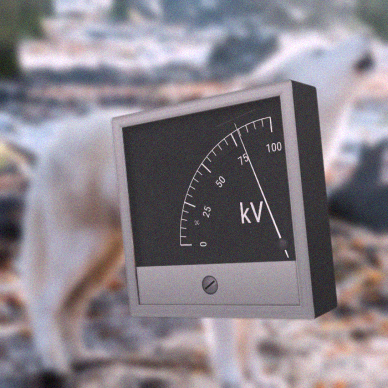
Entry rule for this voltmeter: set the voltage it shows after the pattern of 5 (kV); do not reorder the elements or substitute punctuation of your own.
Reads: 80 (kV)
